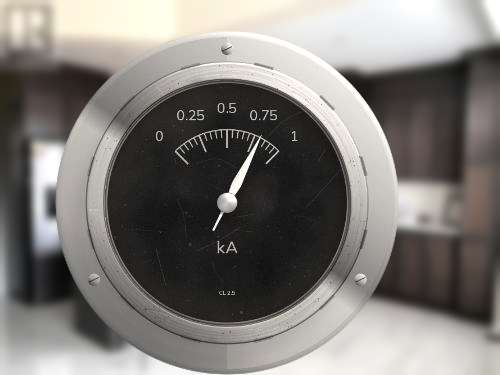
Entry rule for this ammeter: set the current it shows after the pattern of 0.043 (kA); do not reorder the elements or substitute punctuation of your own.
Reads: 0.8 (kA)
